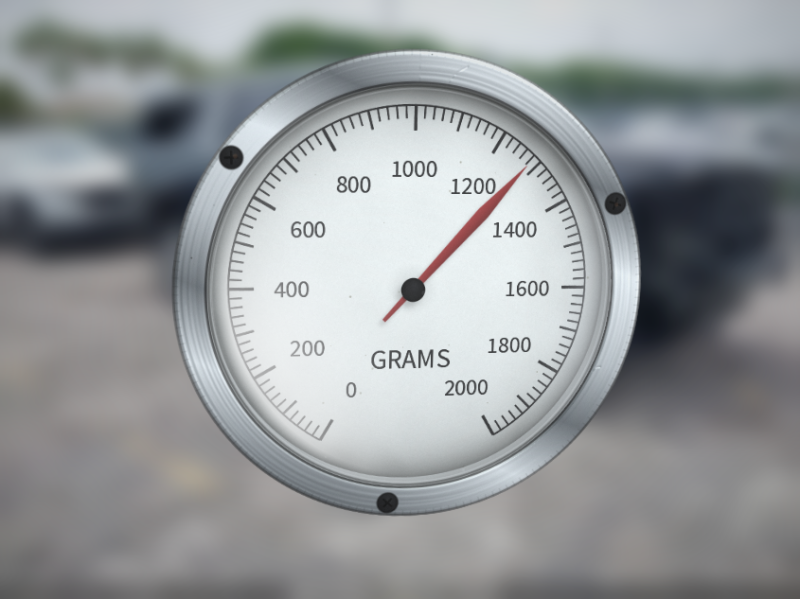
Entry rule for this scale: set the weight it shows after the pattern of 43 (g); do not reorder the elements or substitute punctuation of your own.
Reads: 1280 (g)
